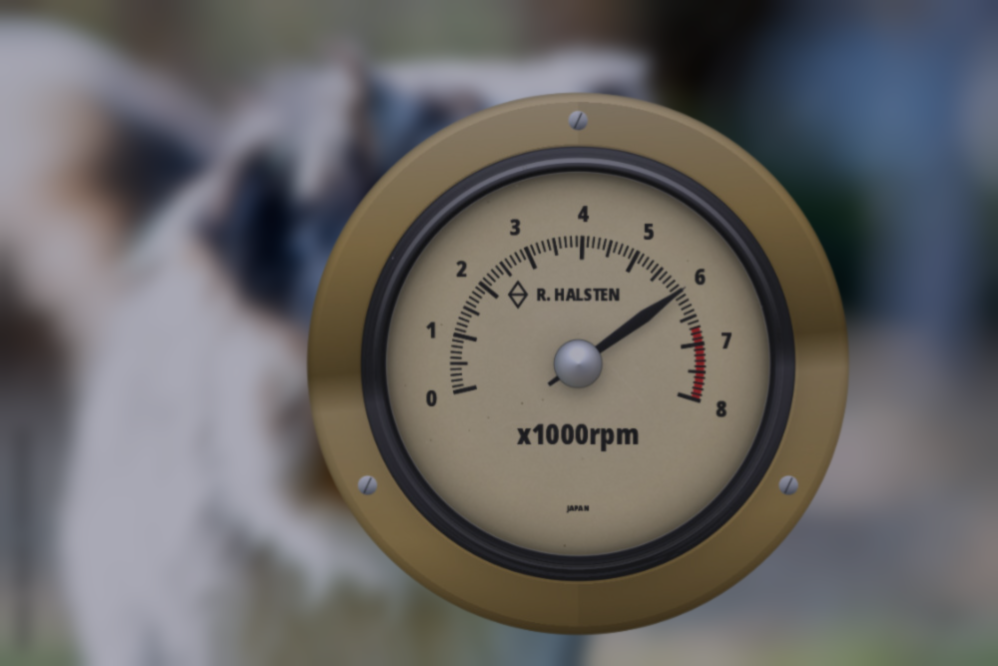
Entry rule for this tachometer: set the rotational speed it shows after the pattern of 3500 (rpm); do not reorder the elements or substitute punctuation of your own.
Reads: 6000 (rpm)
